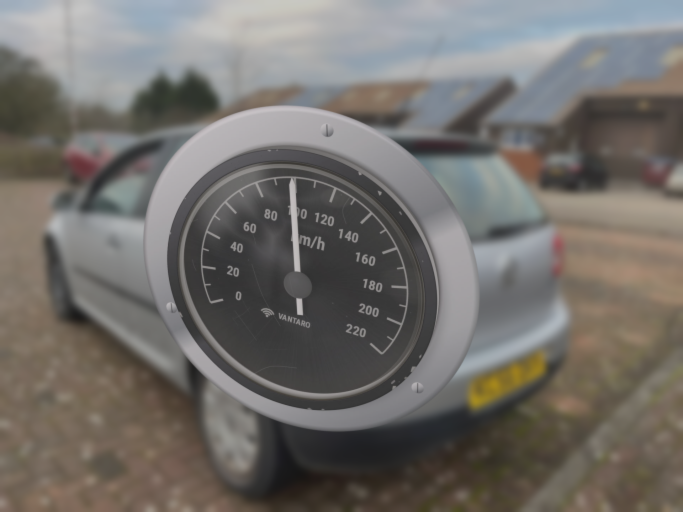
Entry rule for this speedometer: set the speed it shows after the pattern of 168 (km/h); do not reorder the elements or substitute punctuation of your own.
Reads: 100 (km/h)
